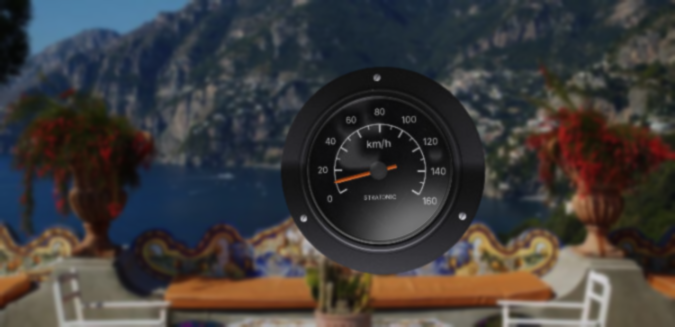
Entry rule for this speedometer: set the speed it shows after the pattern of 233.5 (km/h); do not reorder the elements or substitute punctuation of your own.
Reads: 10 (km/h)
